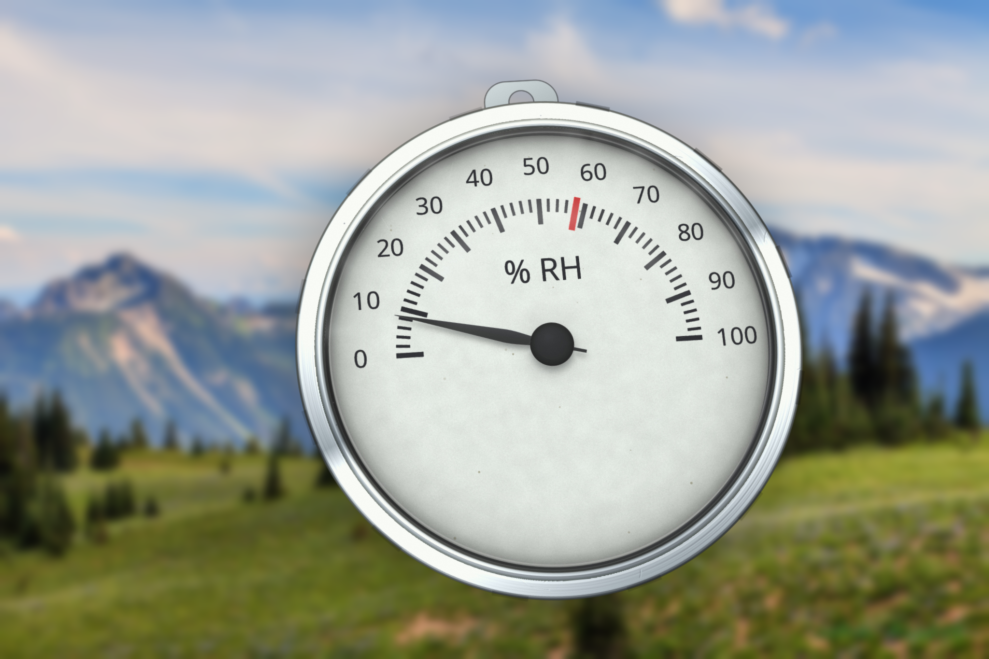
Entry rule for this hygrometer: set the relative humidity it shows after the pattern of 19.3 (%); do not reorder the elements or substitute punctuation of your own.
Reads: 8 (%)
